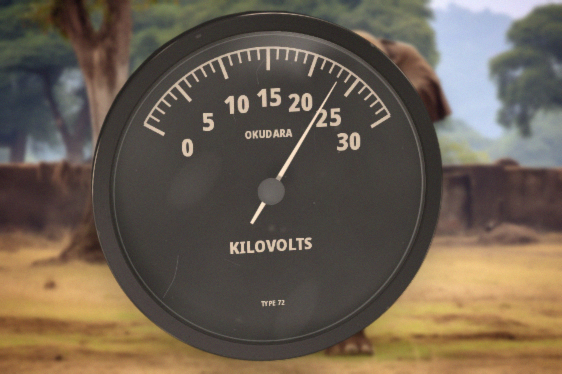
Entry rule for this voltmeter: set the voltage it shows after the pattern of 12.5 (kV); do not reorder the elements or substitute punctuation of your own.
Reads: 23 (kV)
